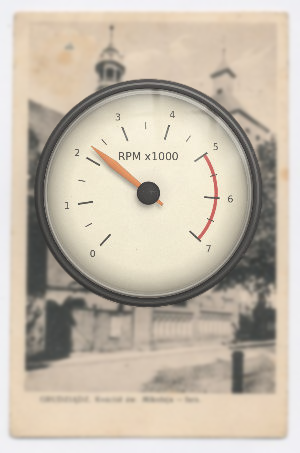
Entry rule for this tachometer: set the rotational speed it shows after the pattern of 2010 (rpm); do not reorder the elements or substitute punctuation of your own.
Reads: 2250 (rpm)
